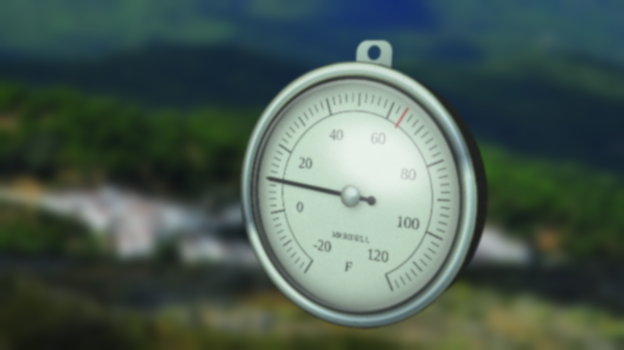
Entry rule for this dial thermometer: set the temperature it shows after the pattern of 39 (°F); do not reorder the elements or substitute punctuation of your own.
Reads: 10 (°F)
